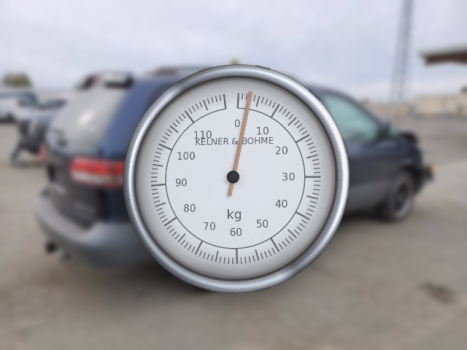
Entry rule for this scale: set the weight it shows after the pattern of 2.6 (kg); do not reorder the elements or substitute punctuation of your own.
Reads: 3 (kg)
